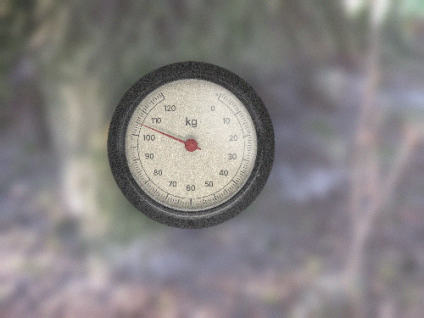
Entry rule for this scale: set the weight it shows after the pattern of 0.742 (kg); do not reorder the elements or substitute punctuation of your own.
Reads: 105 (kg)
